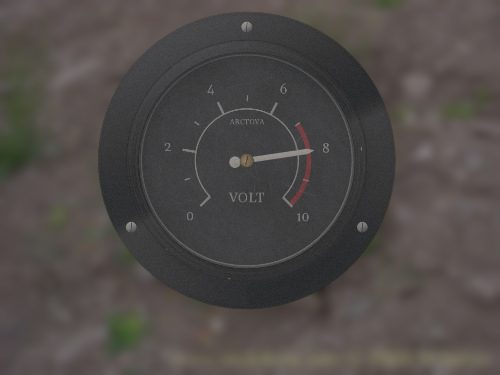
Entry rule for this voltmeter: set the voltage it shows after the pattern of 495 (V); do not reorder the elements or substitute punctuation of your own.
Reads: 8 (V)
